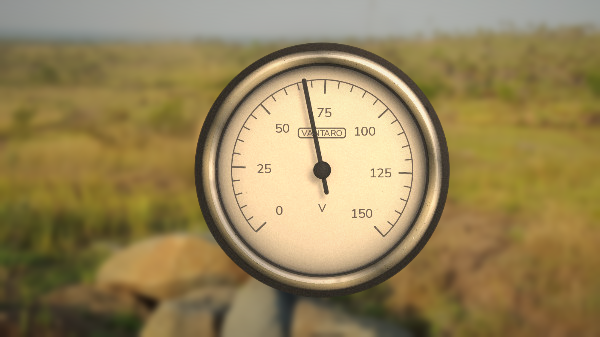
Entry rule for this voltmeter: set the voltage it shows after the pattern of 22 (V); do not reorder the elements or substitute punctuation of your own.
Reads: 67.5 (V)
